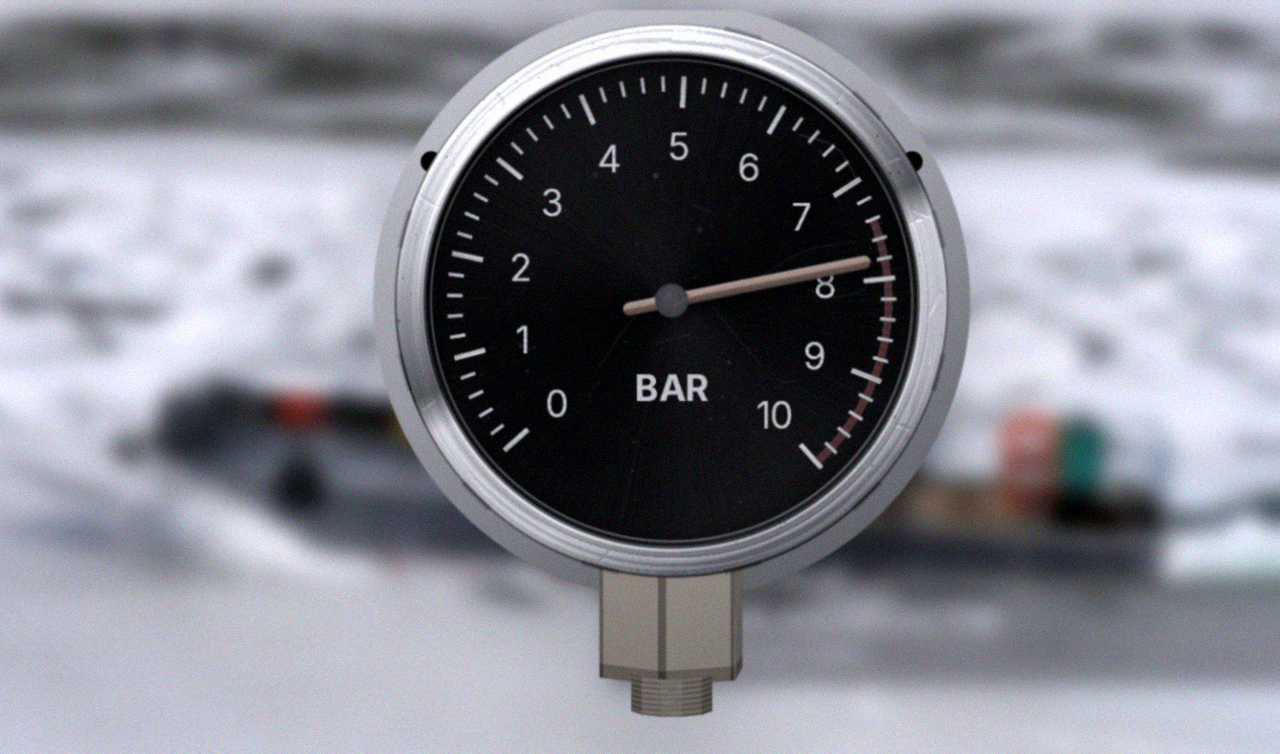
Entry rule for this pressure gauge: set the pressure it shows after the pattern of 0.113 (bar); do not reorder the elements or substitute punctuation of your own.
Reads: 7.8 (bar)
